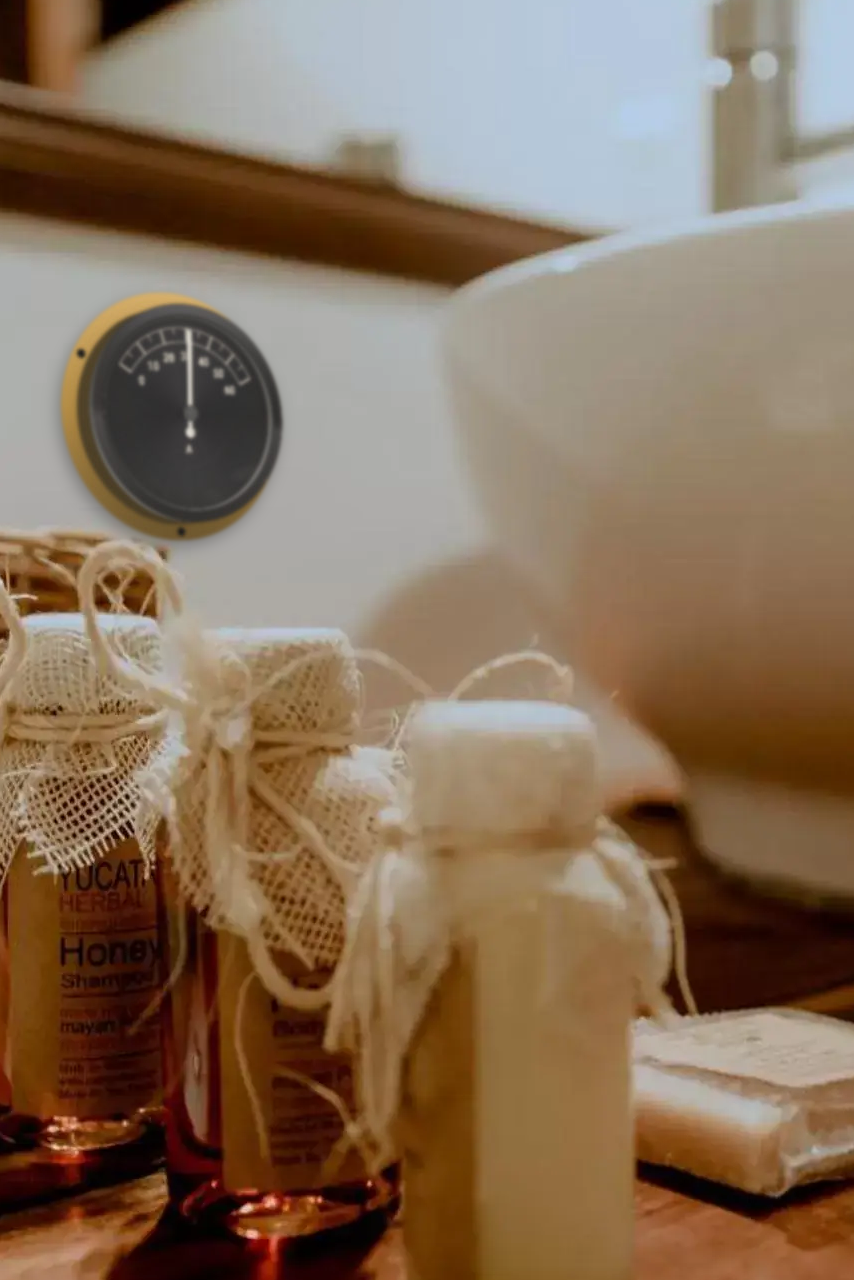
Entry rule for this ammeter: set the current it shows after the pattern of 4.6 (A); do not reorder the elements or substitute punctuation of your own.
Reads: 30 (A)
